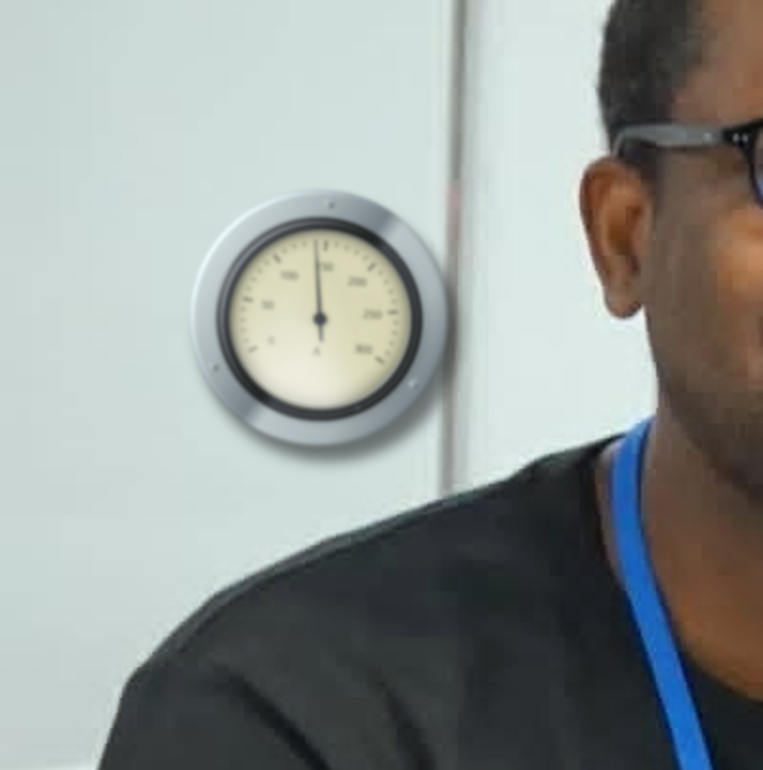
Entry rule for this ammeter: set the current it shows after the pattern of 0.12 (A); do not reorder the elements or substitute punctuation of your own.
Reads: 140 (A)
